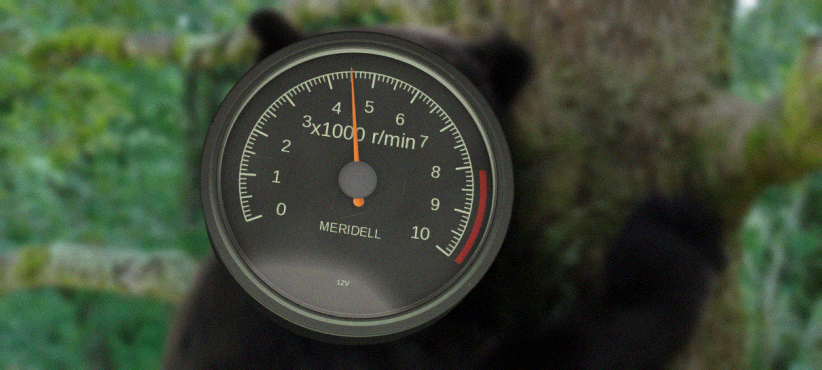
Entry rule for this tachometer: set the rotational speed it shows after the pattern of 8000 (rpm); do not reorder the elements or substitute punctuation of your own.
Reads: 4500 (rpm)
